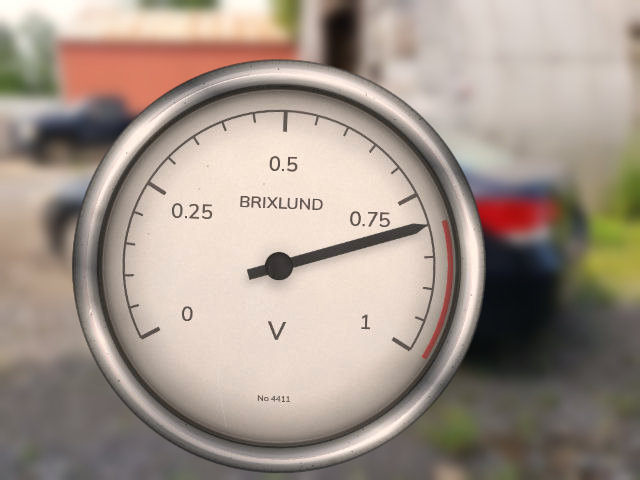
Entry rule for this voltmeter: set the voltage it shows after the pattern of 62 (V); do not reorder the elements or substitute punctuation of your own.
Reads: 0.8 (V)
